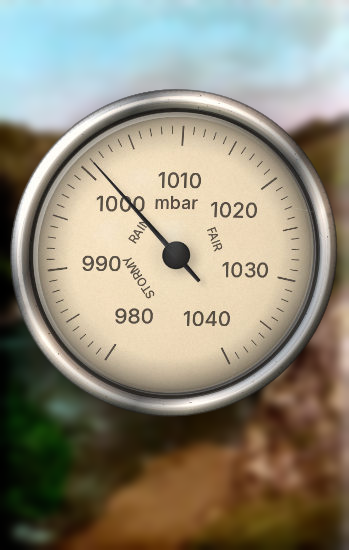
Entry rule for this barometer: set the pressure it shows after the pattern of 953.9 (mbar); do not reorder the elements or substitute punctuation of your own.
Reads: 1001 (mbar)
